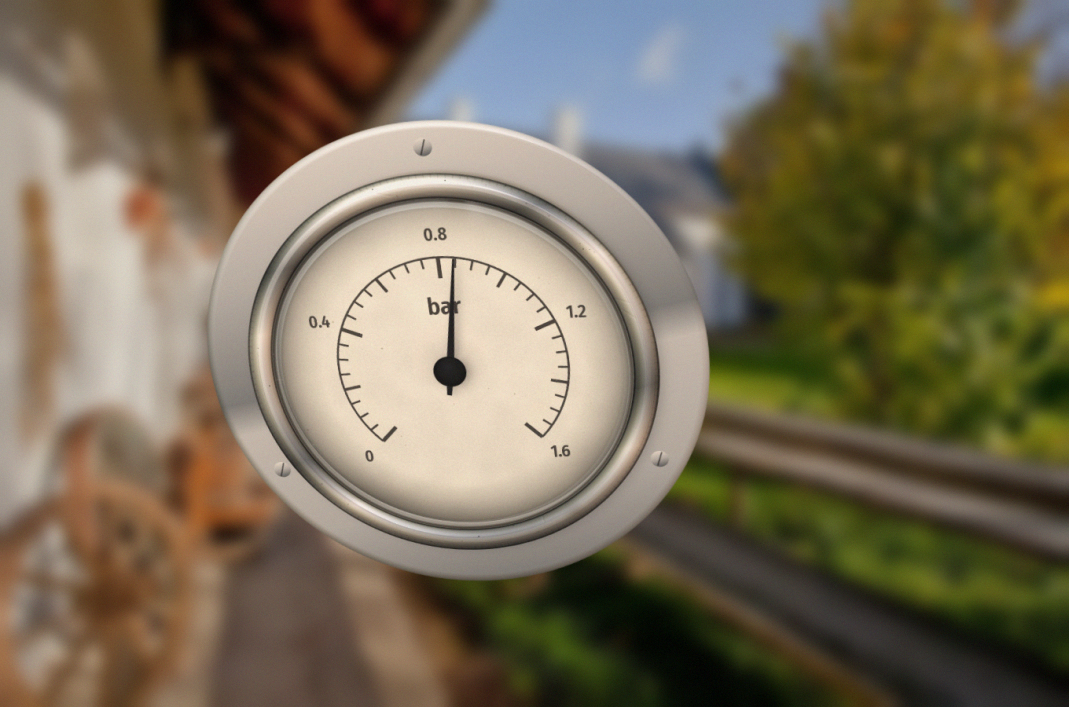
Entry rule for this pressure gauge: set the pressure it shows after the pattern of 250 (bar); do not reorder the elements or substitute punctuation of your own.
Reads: 0.85 (bar)
